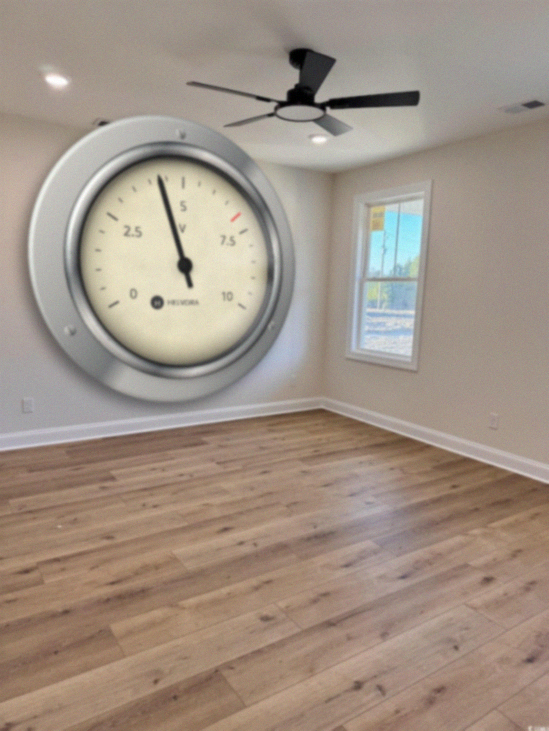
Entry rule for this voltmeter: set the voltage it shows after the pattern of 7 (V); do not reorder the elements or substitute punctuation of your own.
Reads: 4.25 (V)
